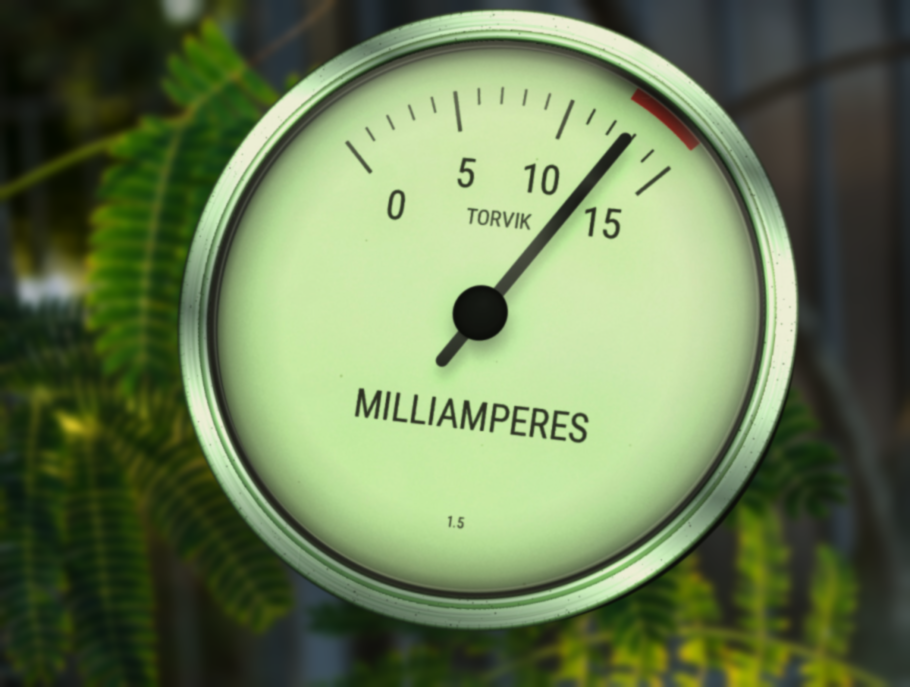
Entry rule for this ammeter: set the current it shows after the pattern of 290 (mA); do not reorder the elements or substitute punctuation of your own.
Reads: 13 (mA)
